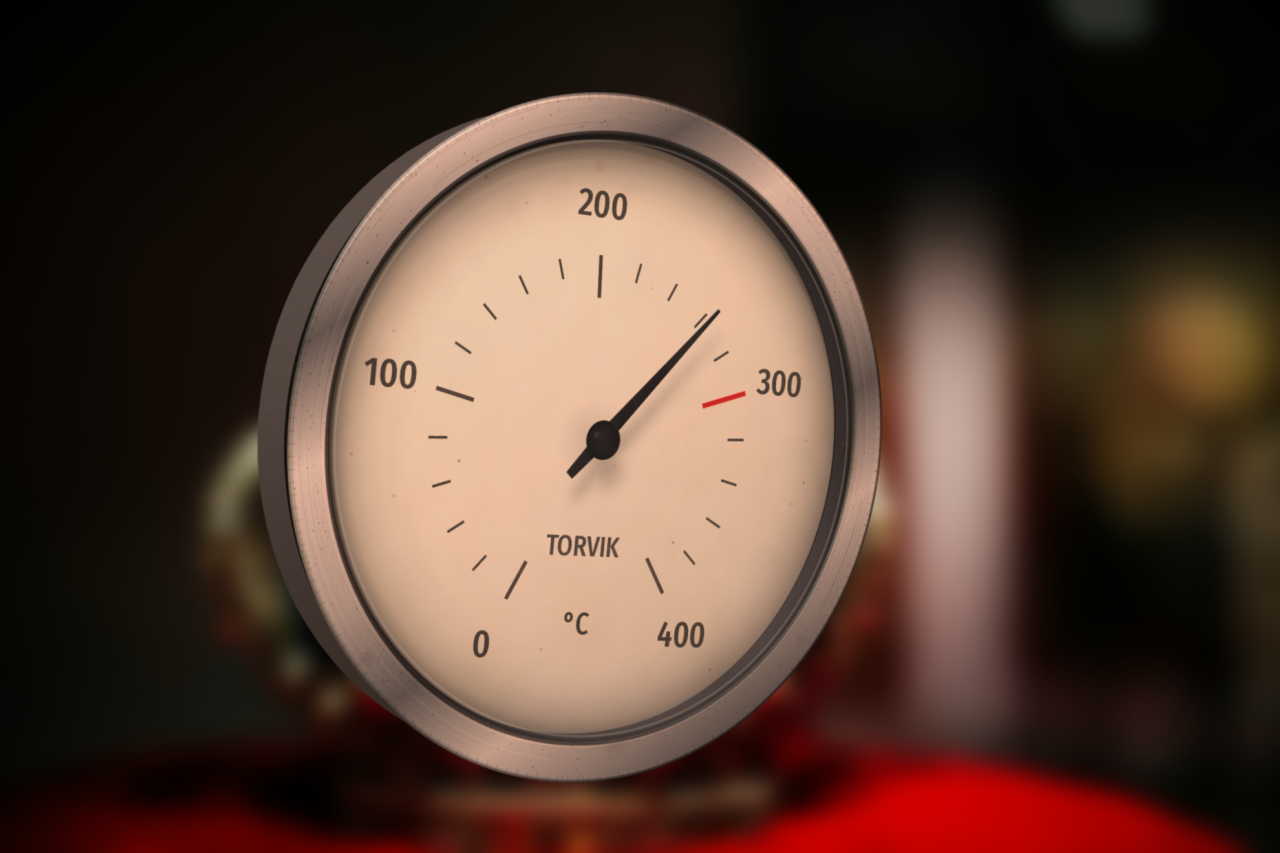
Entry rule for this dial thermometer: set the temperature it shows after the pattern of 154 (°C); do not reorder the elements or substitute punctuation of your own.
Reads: 260 (°C)
